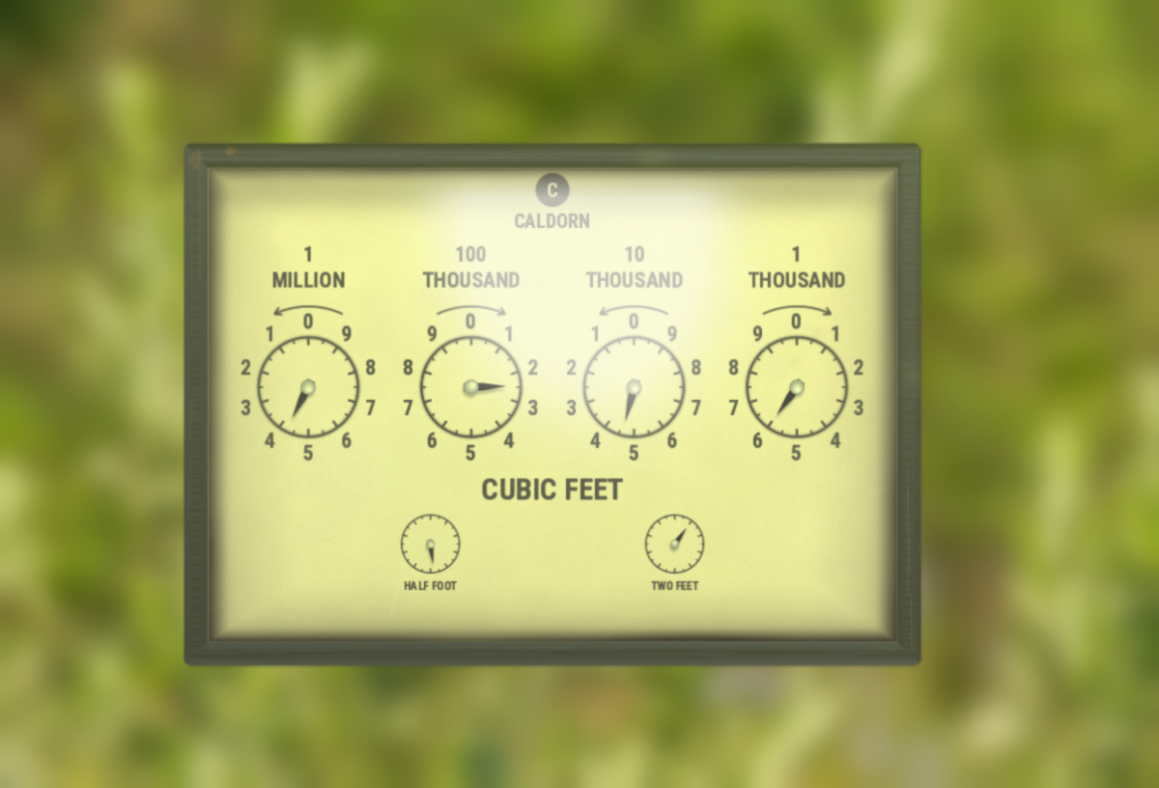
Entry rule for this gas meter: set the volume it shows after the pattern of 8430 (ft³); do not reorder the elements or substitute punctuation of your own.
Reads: 424600 (ft³)
